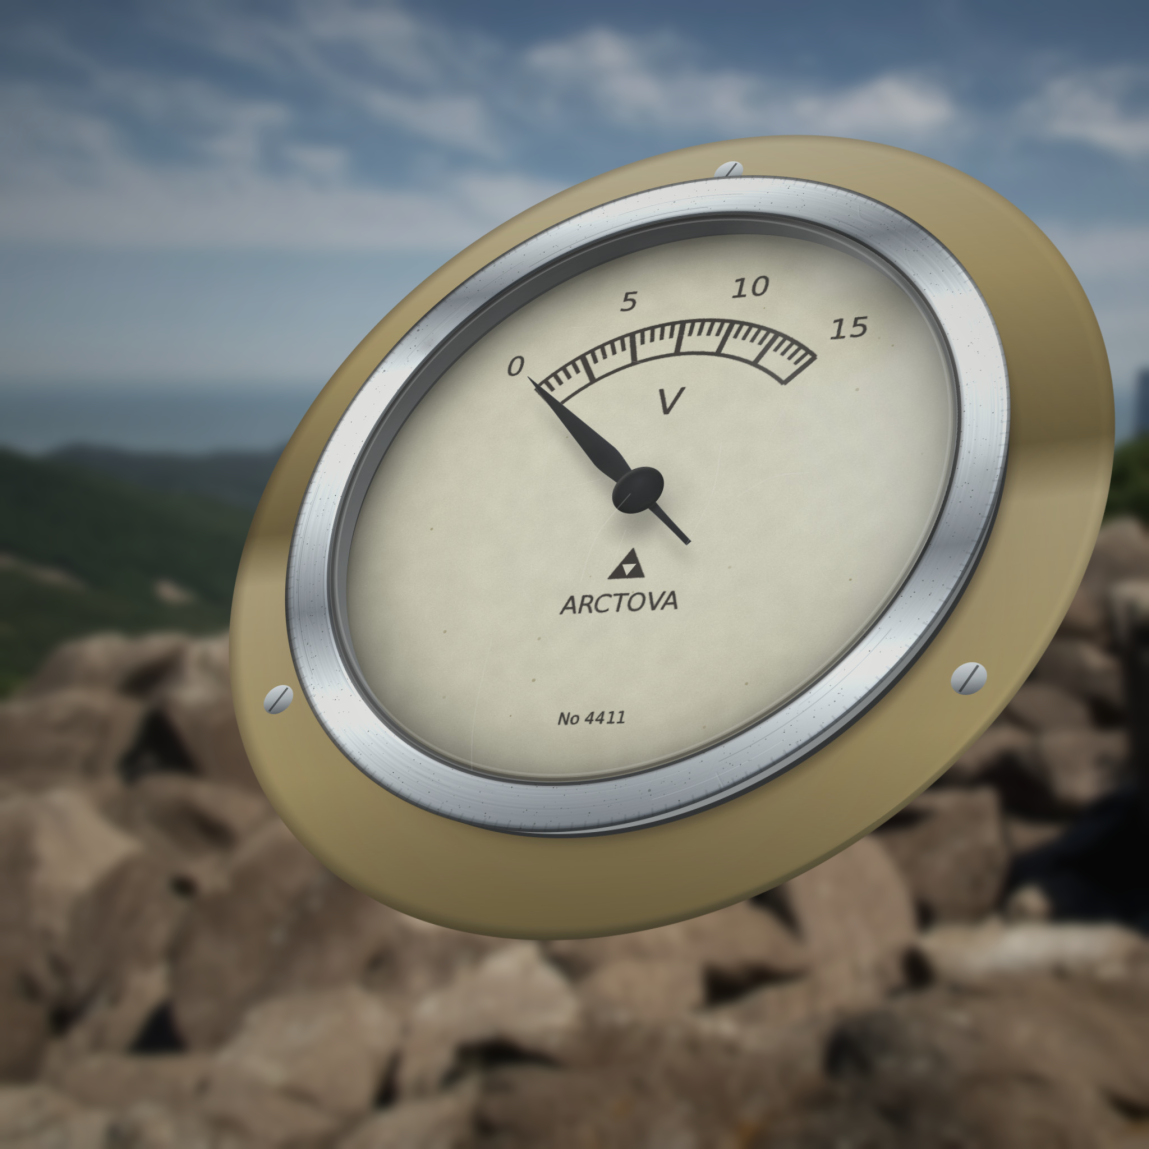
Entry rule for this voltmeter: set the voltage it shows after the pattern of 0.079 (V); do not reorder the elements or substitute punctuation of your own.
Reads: 0 (V)
